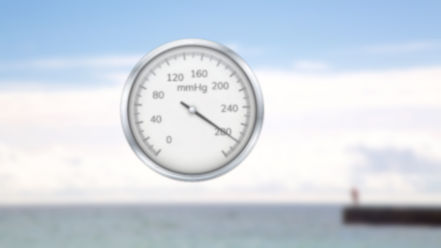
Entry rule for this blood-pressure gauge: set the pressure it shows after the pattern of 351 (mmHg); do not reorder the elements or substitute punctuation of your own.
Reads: 280 (mmHg)
